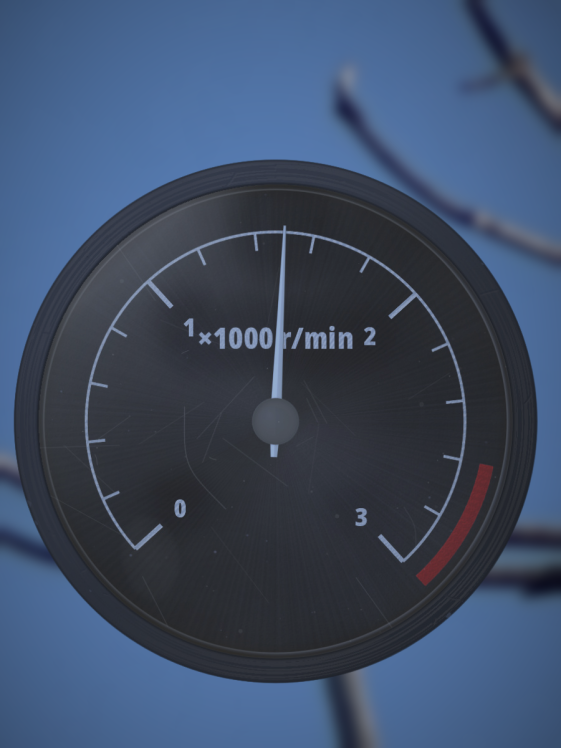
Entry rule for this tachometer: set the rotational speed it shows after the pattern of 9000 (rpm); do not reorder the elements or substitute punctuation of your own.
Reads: 1500 (rpm)
